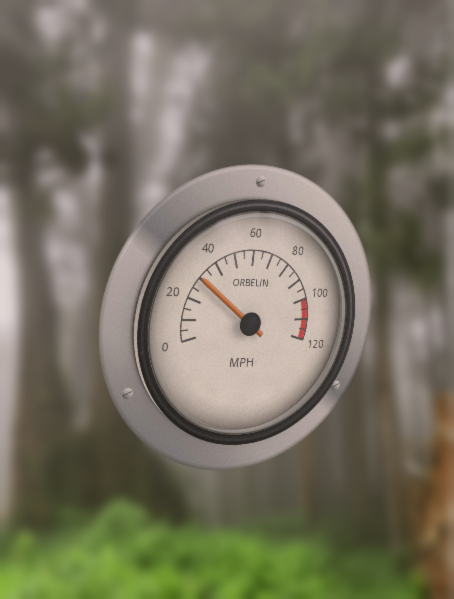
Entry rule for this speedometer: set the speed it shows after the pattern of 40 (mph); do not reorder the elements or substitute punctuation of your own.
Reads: 30 (mph)
